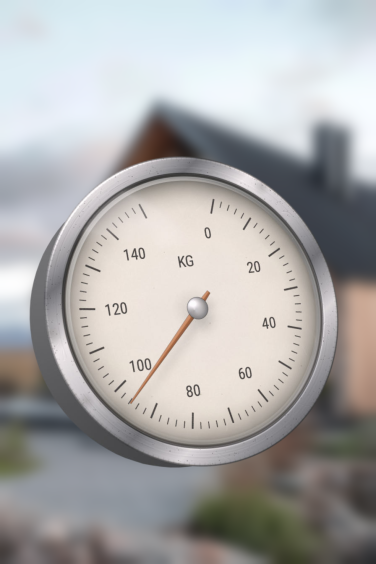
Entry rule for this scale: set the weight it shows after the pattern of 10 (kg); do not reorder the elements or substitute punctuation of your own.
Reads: 96 (kg)
